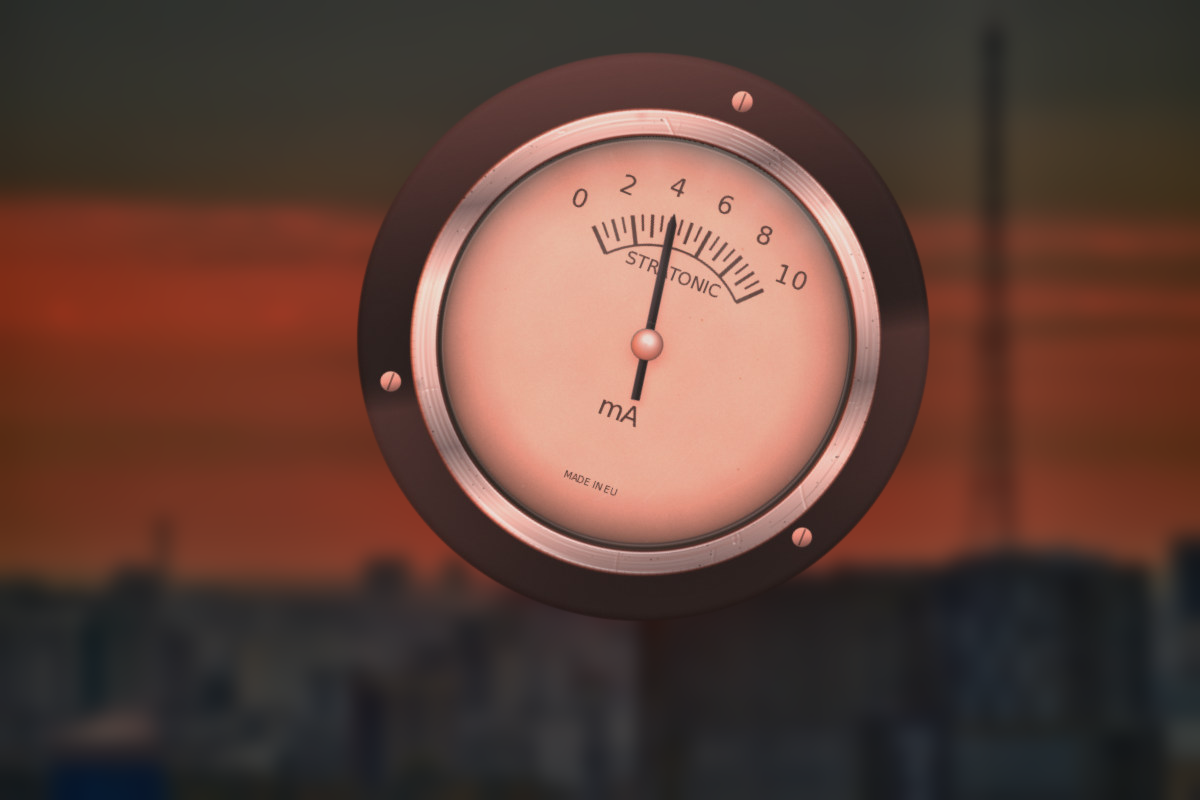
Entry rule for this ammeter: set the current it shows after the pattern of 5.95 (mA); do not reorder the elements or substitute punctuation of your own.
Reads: 4 (mA)
